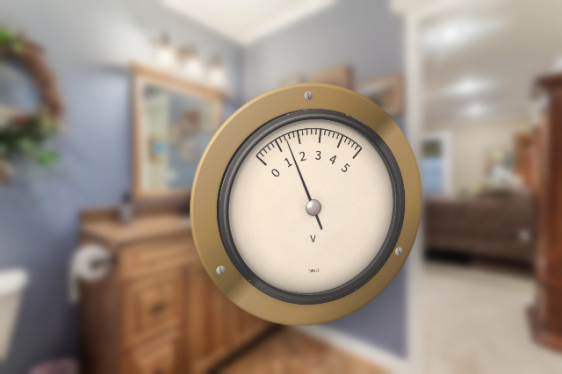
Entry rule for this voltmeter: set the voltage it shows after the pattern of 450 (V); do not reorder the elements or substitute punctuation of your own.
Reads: 1.4 (V)
